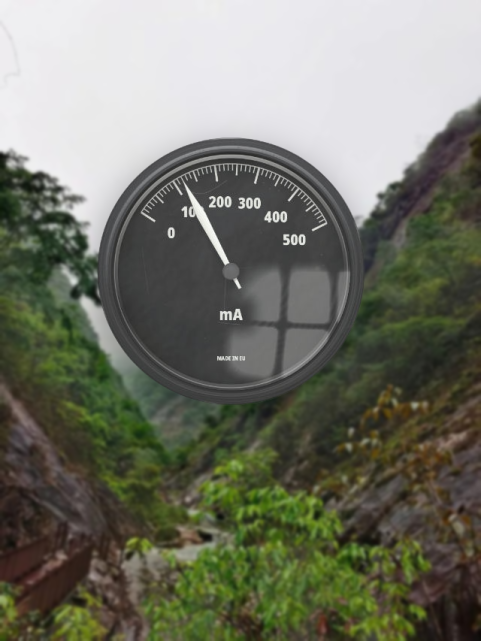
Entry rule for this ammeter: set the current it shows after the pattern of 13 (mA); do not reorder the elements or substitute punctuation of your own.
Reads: 120 (mA)
